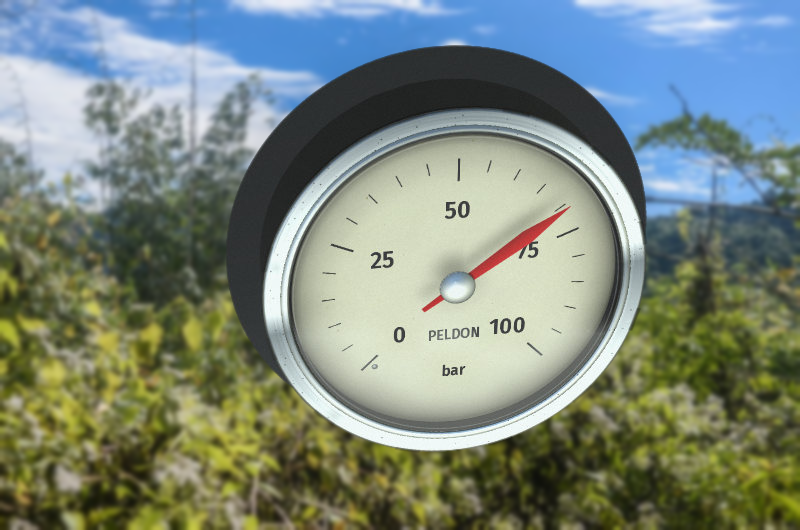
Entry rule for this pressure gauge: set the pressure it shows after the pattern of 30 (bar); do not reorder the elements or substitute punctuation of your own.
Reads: 70 (bar)
